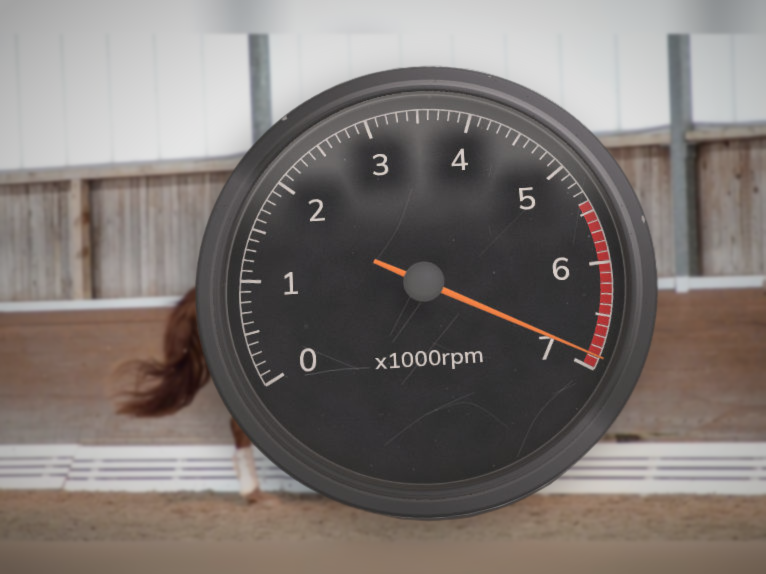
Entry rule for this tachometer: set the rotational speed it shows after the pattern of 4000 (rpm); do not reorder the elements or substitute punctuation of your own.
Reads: 6900 (rpm)
